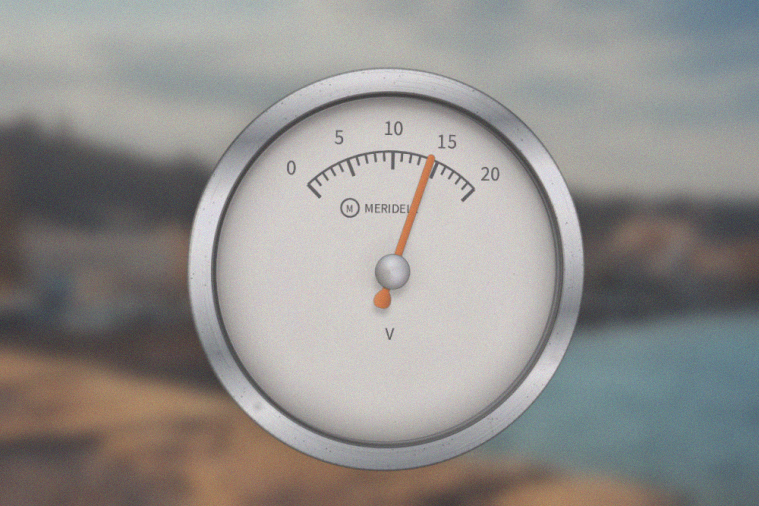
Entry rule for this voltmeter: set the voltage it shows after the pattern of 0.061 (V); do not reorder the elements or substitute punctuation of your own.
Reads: 14 (V)
